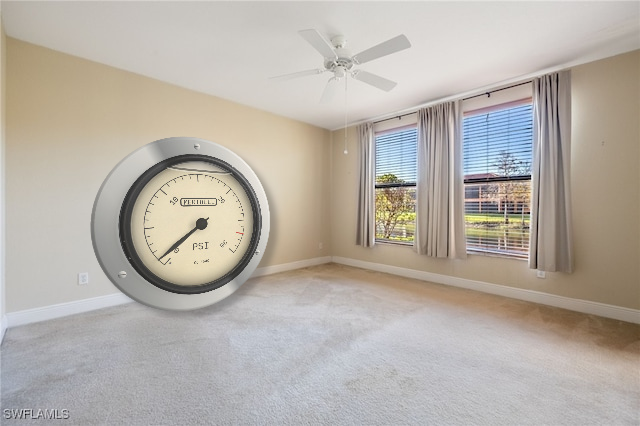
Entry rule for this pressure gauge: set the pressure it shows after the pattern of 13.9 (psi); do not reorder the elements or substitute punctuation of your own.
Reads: 1 (psi)
